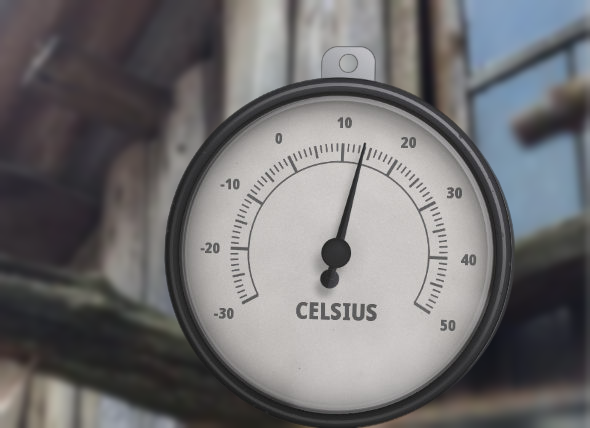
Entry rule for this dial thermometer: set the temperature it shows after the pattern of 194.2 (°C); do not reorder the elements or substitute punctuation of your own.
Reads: 14 (°C)
